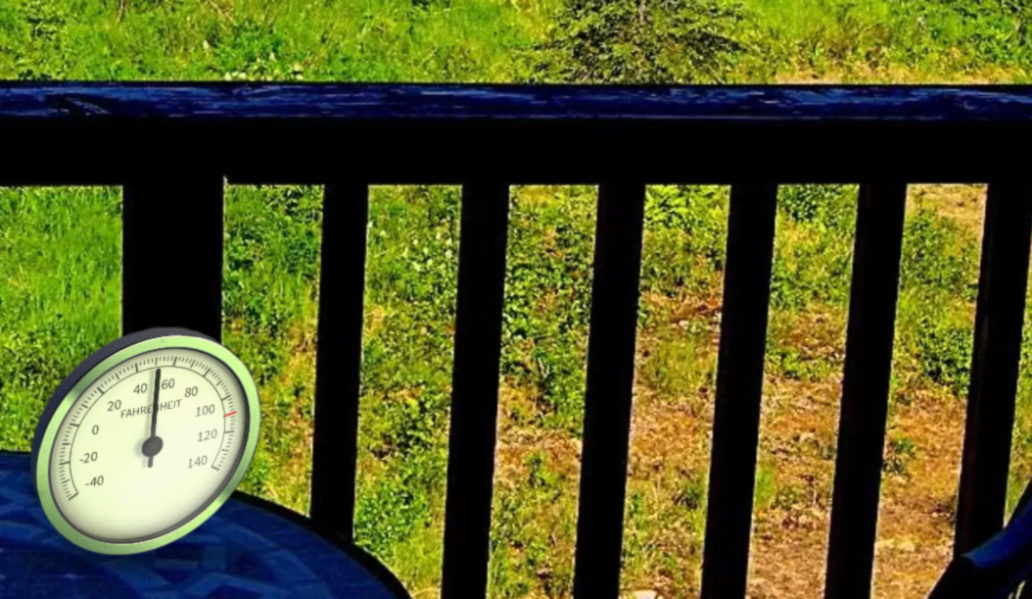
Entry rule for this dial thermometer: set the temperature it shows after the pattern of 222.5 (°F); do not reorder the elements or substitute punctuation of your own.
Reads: 50 (°F)
